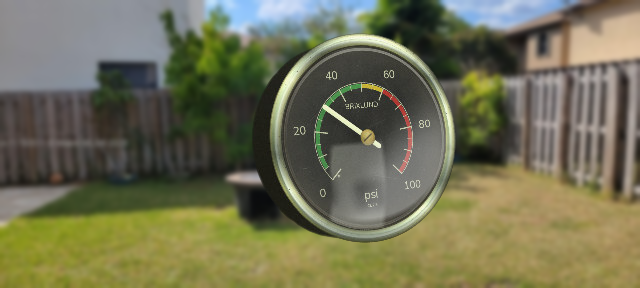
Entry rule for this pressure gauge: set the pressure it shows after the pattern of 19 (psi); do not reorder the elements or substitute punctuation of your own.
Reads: 30 (psi)
